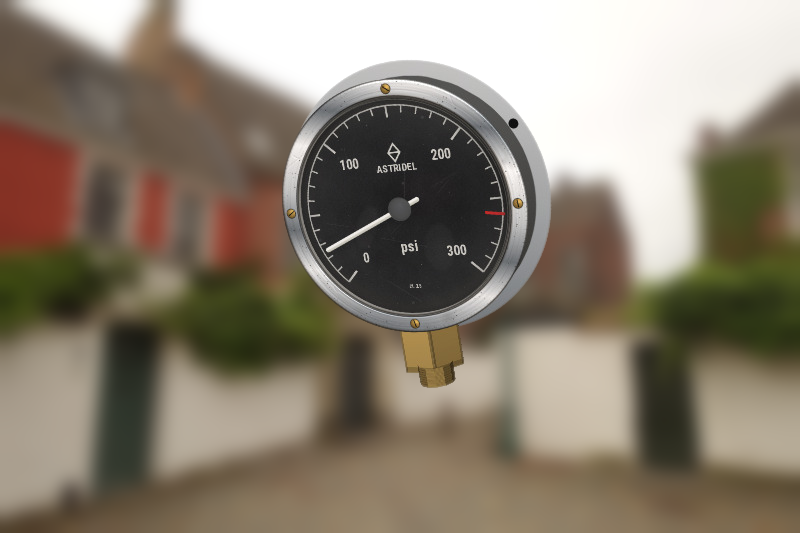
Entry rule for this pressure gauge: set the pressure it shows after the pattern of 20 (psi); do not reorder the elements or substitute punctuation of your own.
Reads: 25 (psi)
